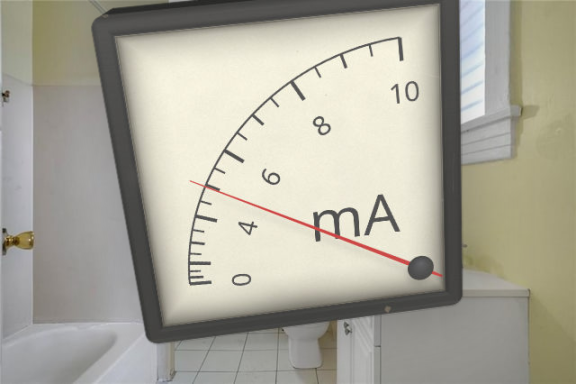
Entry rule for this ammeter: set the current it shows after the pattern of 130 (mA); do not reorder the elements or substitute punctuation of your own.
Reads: 5 (mA)
